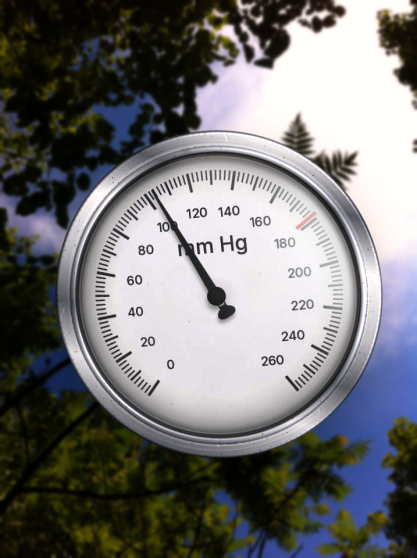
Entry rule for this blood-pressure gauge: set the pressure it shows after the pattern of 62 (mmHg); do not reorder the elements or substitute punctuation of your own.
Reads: 104 (mmHg)
